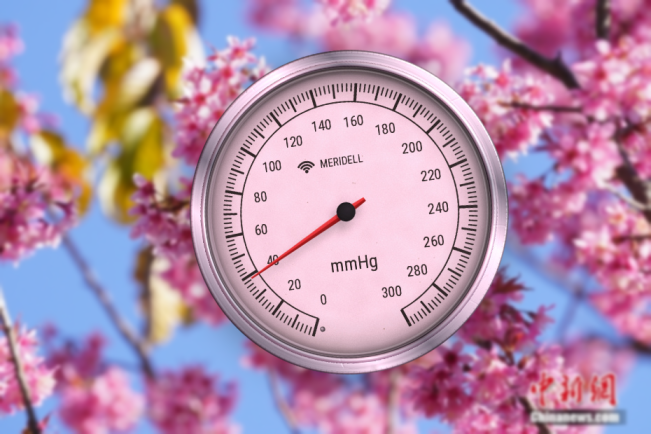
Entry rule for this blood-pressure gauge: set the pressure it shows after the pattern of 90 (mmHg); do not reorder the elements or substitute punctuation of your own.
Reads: 38 (mmHg)
